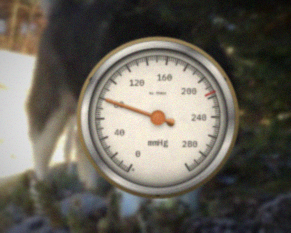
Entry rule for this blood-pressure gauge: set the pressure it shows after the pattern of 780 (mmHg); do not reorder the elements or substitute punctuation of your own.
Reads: 80 (mmHg)
